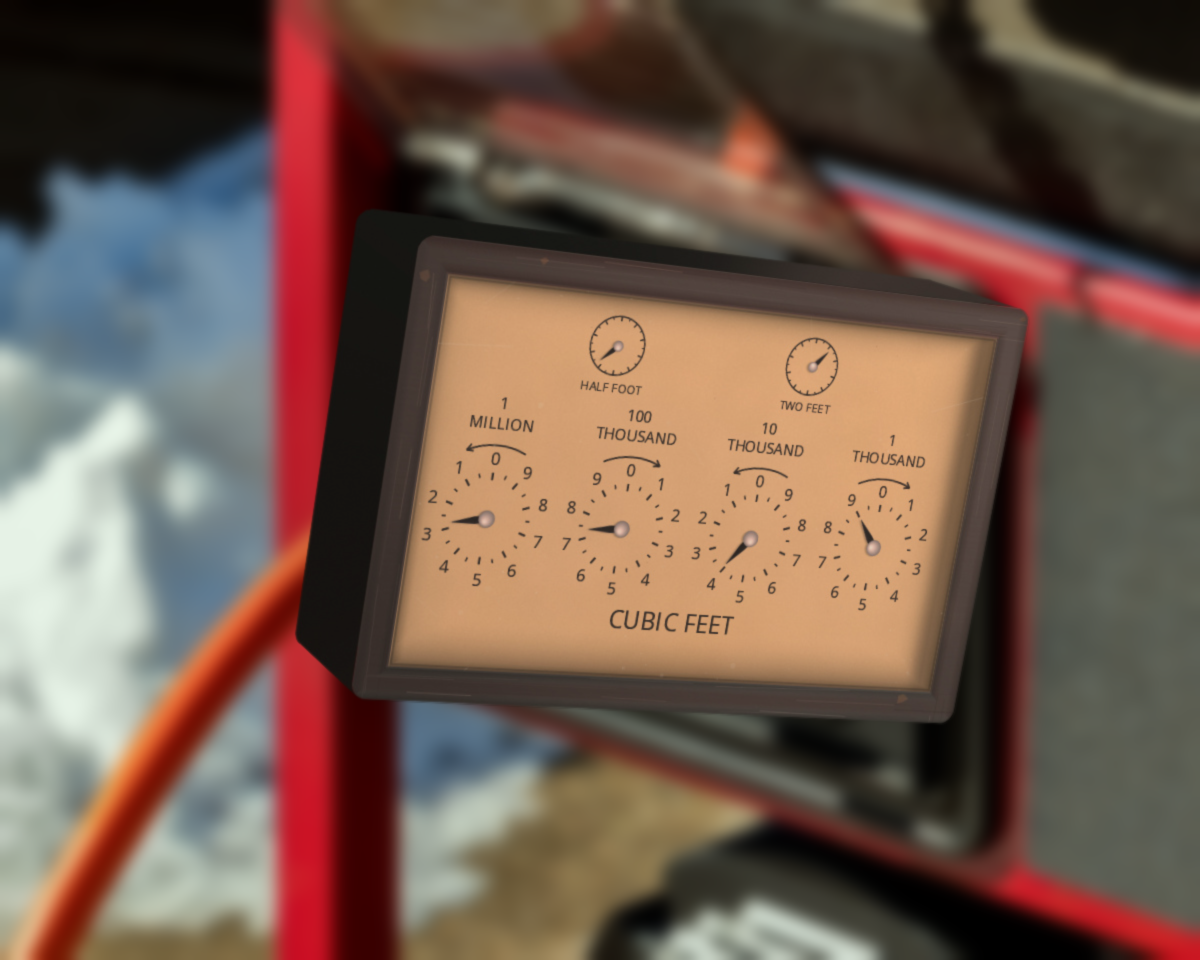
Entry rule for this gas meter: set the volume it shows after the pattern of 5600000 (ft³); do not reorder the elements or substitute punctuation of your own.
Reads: 273900 (ft³)
